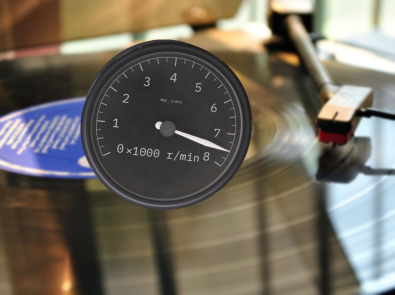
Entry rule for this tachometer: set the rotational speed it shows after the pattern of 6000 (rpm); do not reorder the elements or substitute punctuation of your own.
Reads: 7500 (rpm)
